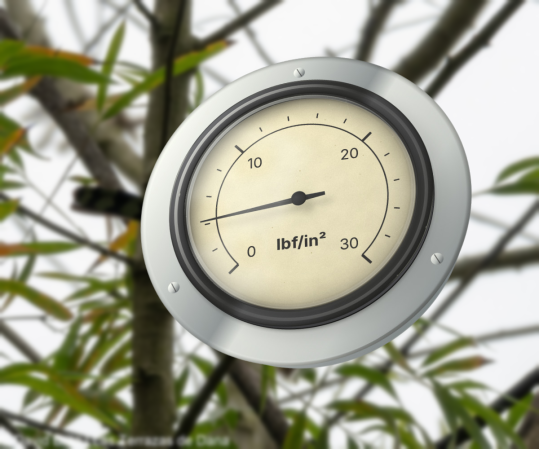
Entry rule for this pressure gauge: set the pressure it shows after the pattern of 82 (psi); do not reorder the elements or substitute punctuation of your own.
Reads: 4 (psi)
